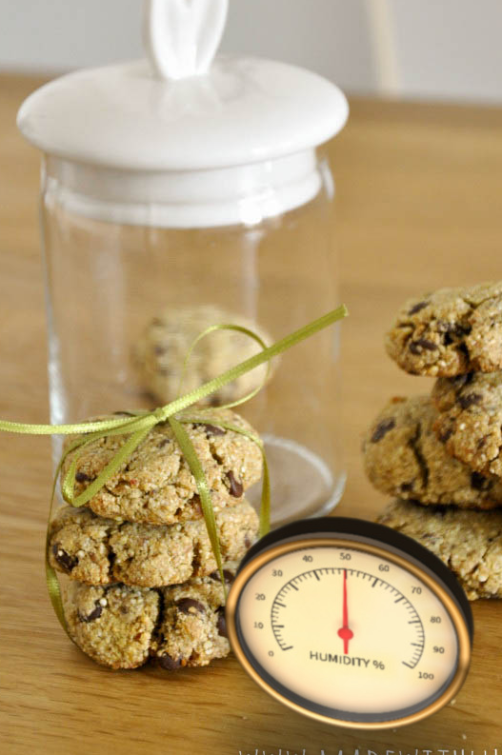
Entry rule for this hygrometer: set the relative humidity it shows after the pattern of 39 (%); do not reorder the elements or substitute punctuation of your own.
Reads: 50 (%)
